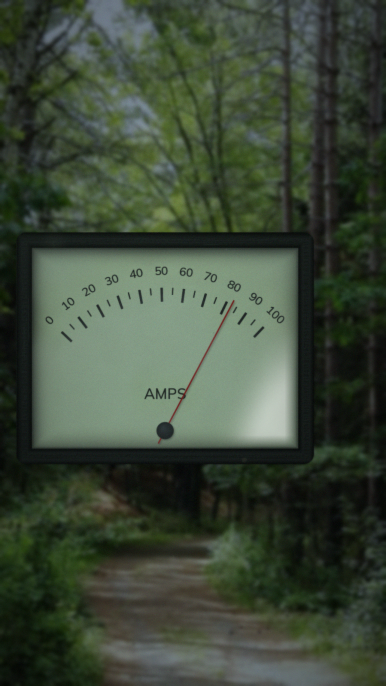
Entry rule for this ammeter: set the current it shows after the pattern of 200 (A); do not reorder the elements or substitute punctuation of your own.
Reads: 82.5 (A)
